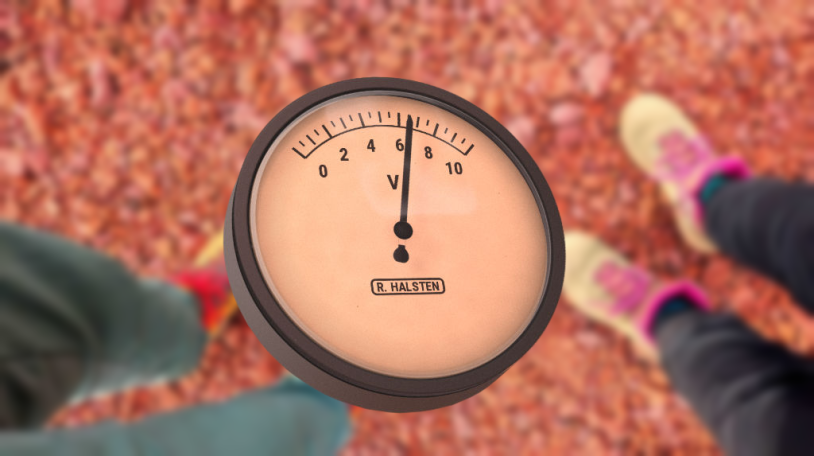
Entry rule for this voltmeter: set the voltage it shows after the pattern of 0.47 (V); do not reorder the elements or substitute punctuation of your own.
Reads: 6.5 (V)
